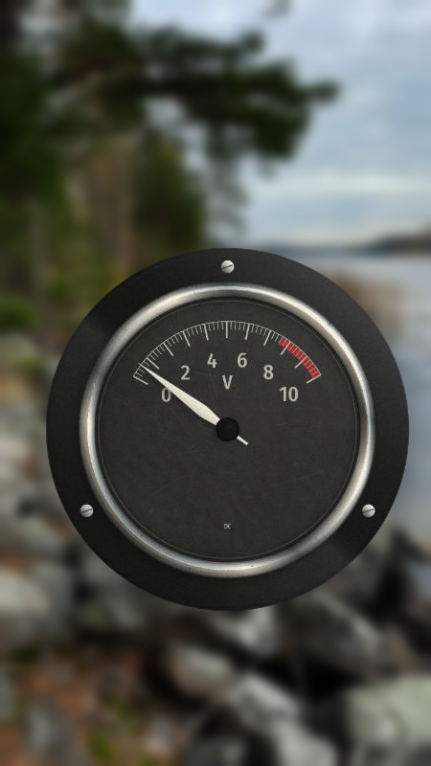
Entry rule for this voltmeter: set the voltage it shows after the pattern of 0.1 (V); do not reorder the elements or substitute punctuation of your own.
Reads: 0.6 (V)
